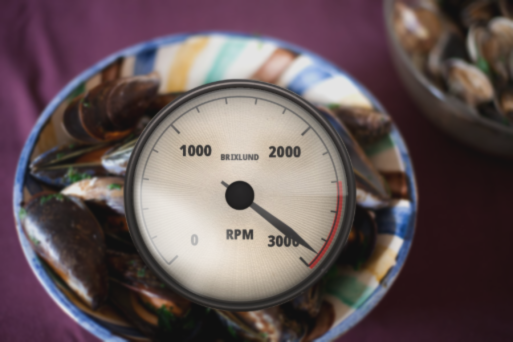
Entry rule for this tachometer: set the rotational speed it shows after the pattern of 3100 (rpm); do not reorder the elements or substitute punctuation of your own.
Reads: 2900 (rpm)
